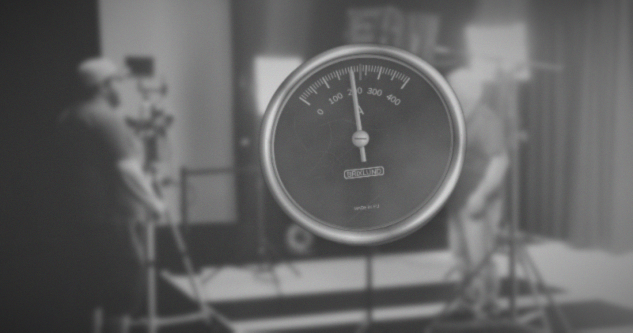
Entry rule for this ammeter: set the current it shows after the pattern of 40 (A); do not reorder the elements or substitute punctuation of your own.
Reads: 200 (A)
